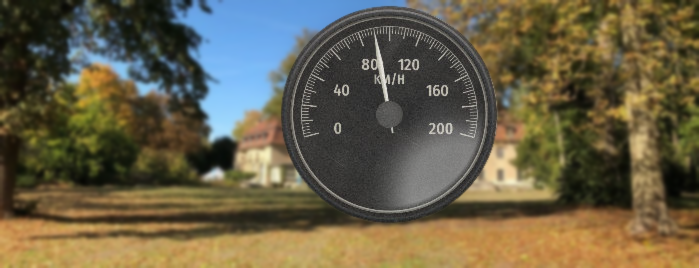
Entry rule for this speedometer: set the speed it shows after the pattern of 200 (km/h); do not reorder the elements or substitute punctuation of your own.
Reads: 90 (km/h)
